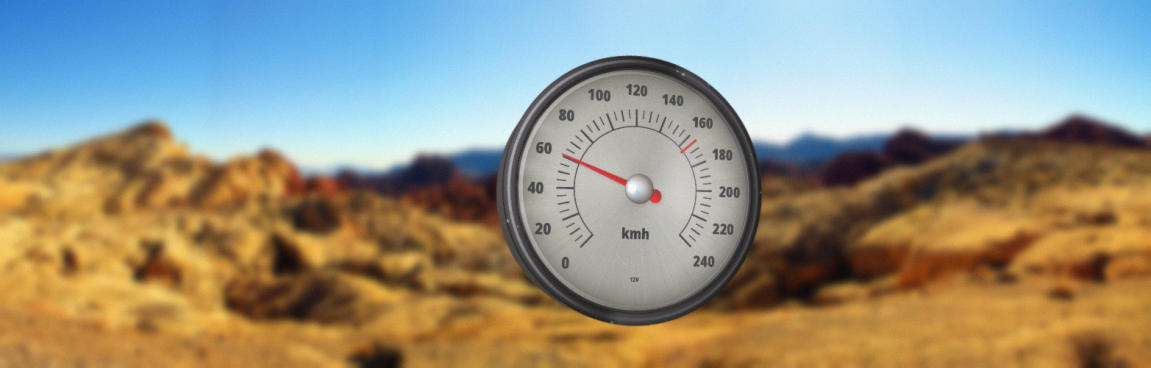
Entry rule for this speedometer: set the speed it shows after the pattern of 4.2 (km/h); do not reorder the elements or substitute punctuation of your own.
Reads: 60 (km/h)
